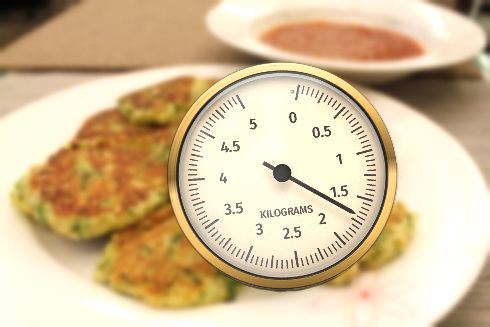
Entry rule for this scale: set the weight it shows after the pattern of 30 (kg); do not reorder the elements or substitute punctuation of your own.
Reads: 1.7 (kg)
